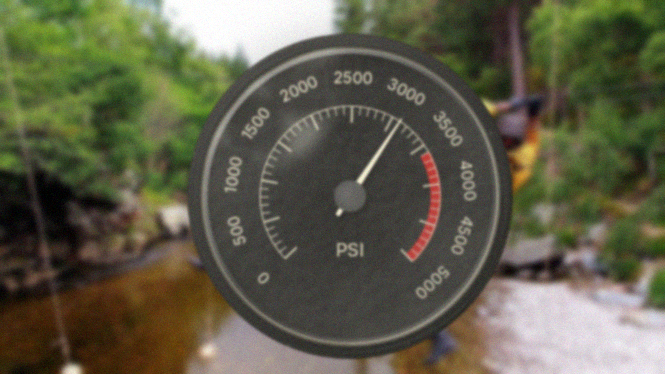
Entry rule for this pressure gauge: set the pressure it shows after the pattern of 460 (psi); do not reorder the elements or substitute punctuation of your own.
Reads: 3100 (psi)
